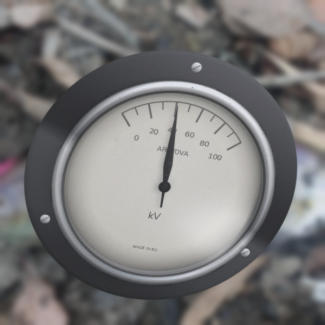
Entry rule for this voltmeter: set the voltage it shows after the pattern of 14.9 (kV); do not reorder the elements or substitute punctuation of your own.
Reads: 40 (kV)
